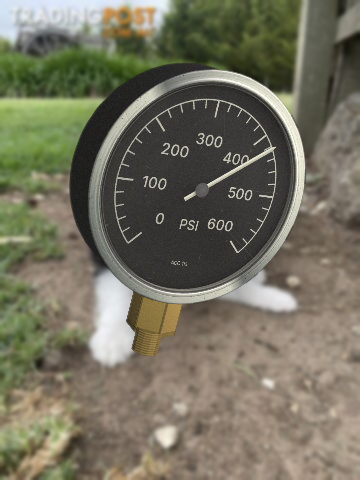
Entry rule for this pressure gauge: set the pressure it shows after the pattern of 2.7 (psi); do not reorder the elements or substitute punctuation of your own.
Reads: 420 (psi)
